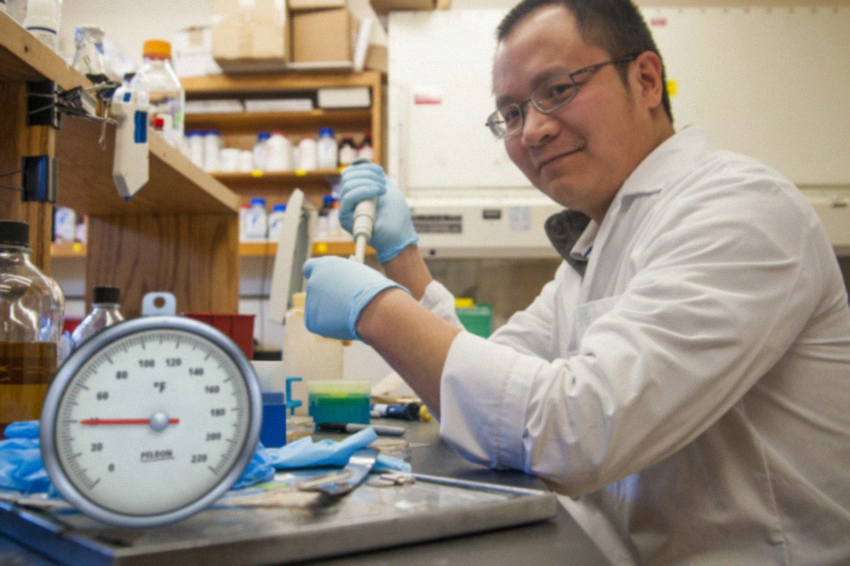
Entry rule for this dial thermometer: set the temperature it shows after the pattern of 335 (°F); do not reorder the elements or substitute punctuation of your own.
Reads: 40 (°F)
